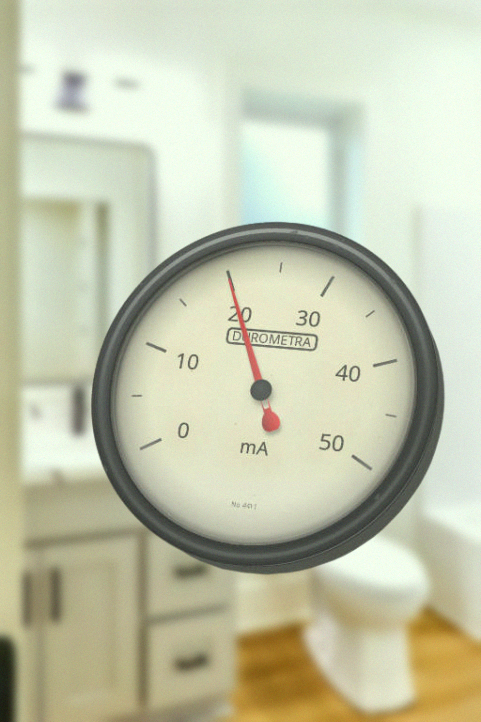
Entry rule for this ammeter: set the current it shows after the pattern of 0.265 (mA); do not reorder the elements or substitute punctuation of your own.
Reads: 20 (mA)
